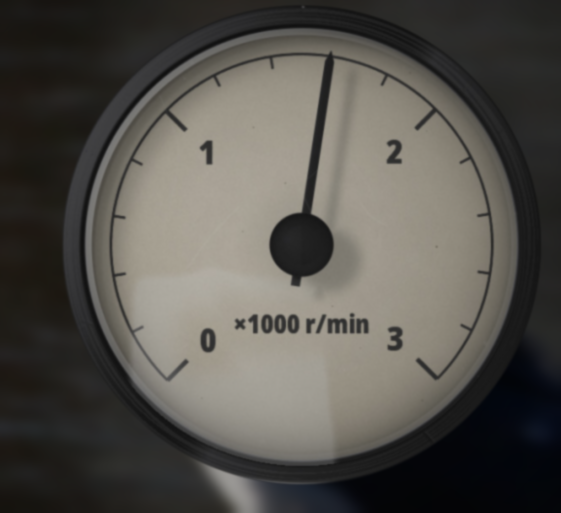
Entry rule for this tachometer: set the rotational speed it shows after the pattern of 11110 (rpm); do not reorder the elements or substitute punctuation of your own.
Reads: 1600 (rpm)
